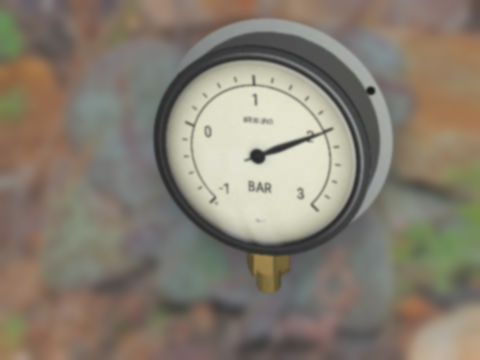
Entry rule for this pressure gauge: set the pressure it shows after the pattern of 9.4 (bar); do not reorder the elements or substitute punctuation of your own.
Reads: 2 (bar)
